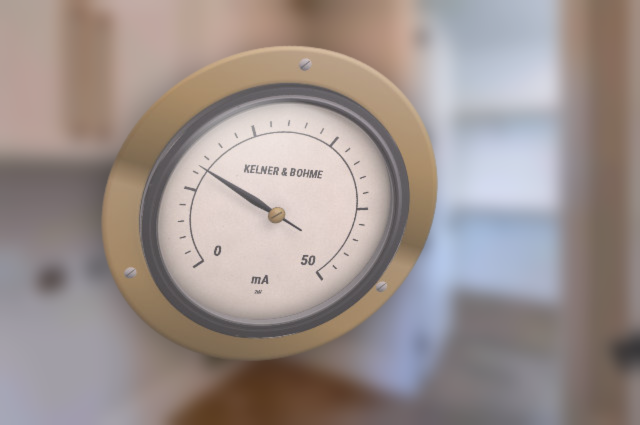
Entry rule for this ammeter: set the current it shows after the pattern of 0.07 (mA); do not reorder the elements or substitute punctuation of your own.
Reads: 13 (mA)
